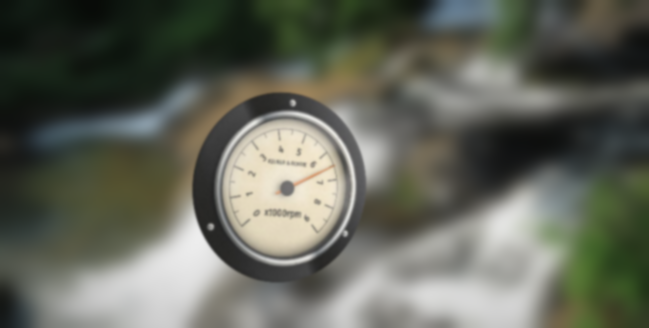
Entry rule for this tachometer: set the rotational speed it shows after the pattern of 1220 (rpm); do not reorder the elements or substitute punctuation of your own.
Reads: 6500 (rpm)
